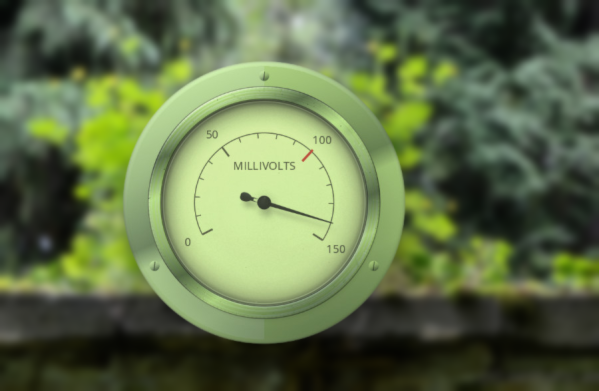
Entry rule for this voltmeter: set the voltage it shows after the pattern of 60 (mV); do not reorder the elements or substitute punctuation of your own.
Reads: 140 (mV)
